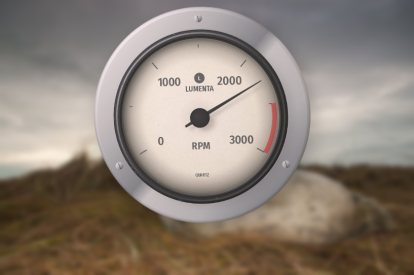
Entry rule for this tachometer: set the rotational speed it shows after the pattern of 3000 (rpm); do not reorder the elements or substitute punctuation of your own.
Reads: 2250 (rpm)
